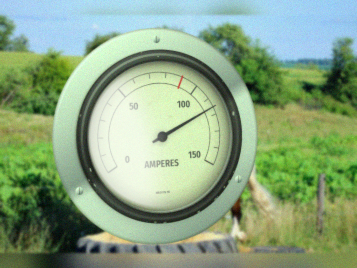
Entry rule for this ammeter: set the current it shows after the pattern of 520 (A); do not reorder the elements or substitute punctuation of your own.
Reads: 115 (A)
